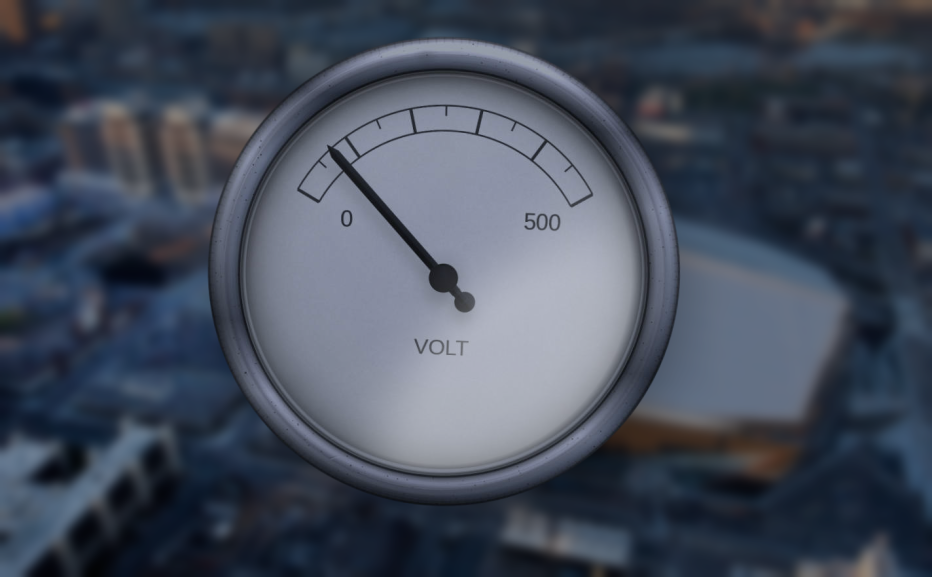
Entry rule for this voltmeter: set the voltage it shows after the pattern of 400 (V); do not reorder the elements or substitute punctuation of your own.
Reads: 75 (V)
